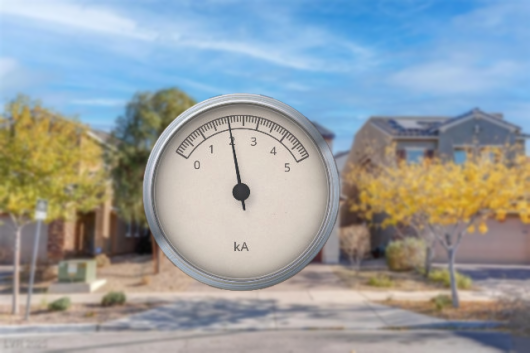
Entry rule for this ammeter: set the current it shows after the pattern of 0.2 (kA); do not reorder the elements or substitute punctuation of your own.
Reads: 2 (kA)
